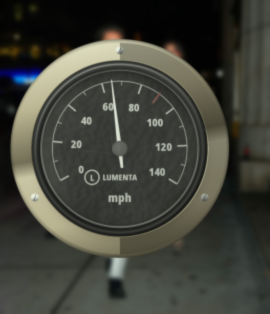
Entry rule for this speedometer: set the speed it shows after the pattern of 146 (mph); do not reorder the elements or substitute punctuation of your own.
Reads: 65 (mph)
